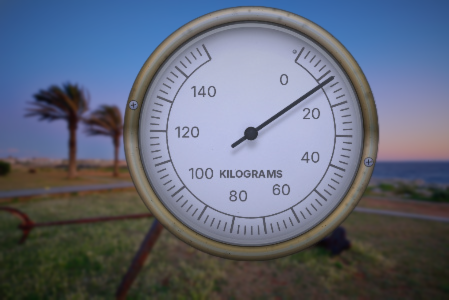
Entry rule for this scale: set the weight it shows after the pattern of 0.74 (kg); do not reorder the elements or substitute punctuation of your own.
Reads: 12 (kg)
